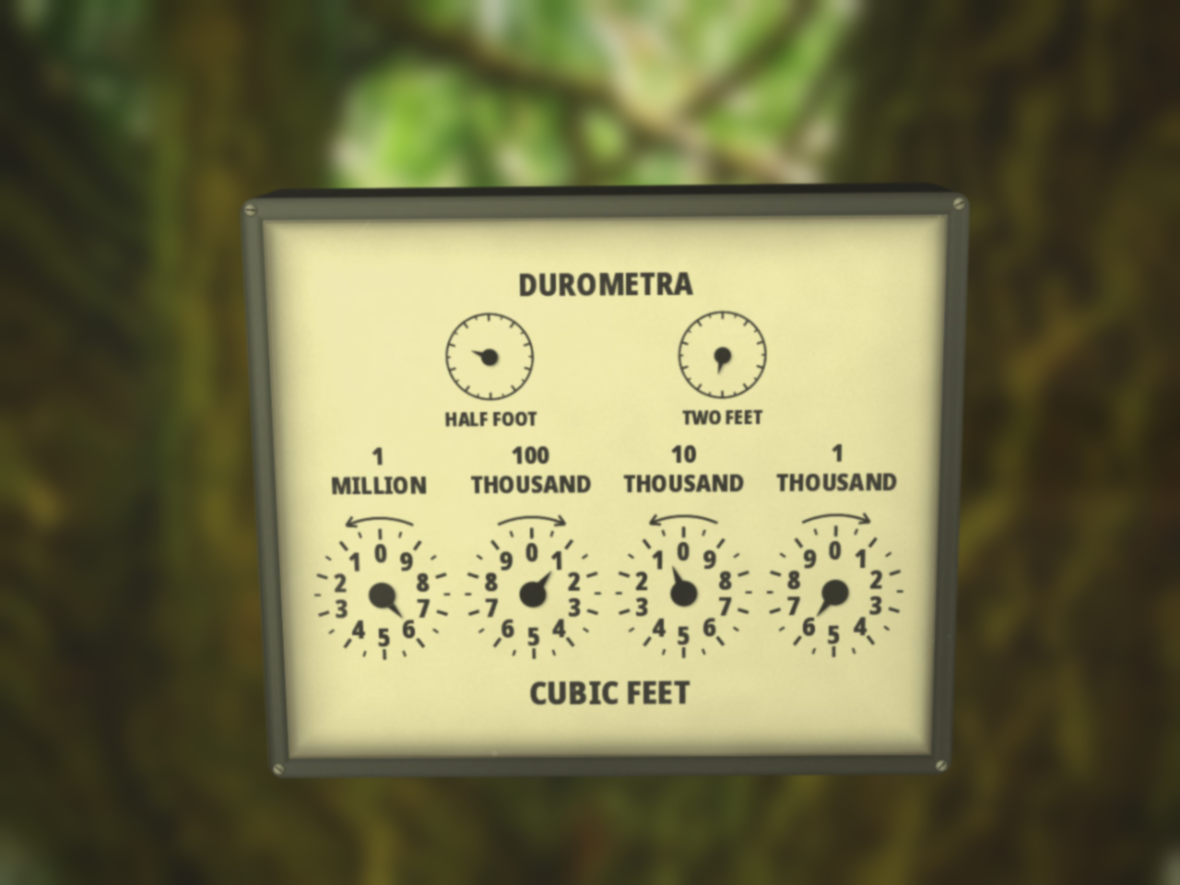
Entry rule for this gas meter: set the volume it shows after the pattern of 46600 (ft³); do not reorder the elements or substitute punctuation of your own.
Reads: 610600 (ft³)
